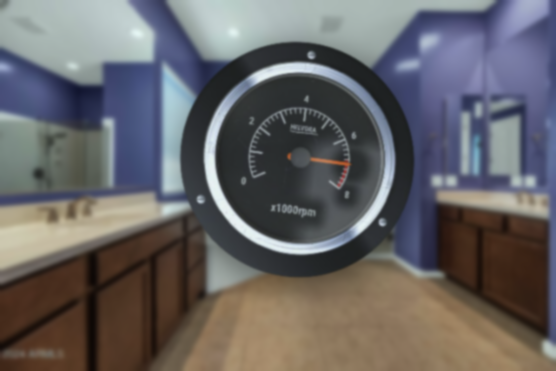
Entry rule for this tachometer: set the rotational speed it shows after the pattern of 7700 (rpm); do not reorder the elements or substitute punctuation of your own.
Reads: 7000 (rpm)
